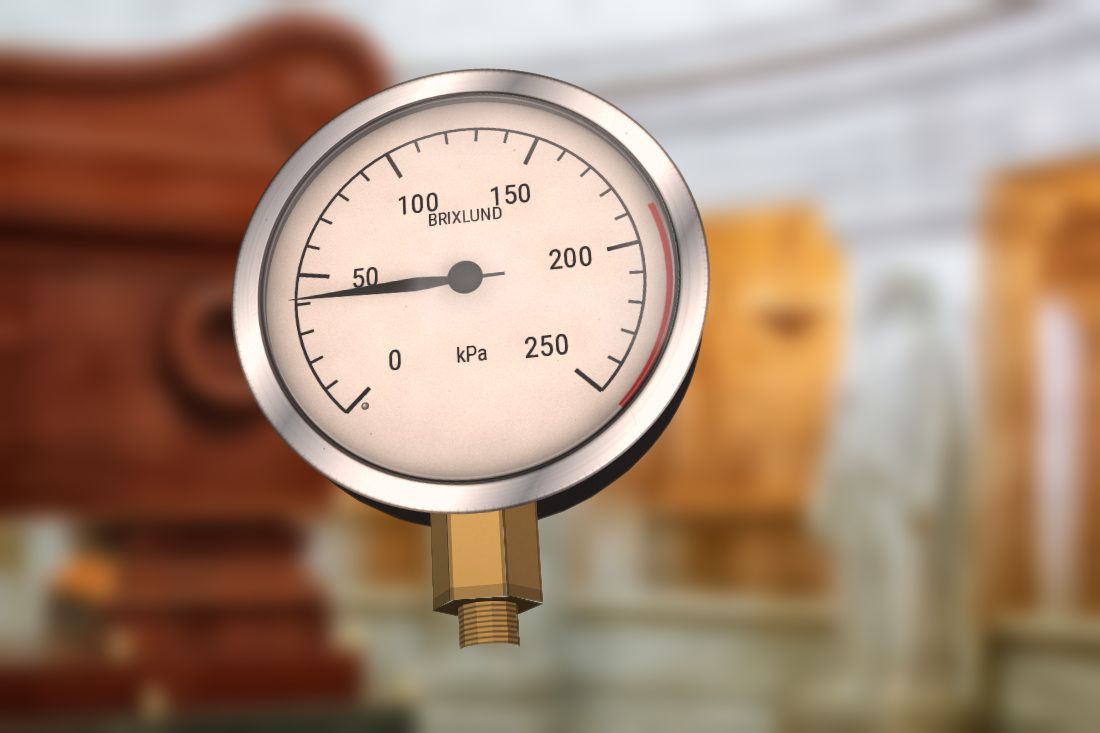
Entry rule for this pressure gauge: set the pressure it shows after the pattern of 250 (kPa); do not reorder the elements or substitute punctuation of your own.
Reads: 40 (kPa)
